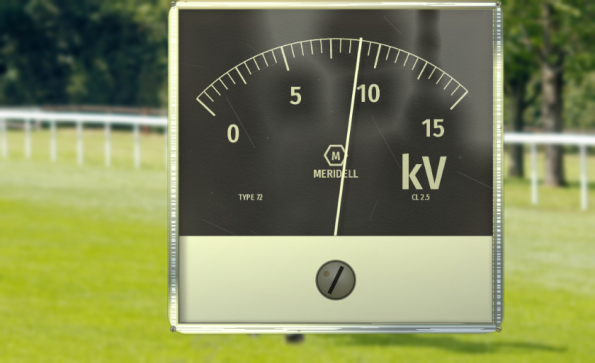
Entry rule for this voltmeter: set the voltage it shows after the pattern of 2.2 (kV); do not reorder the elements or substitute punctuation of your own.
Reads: 9 (kV)
